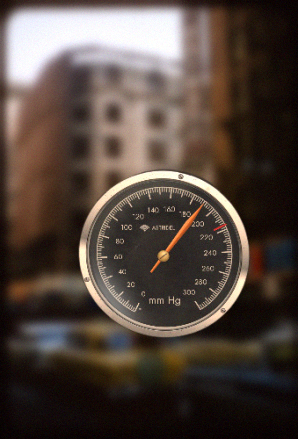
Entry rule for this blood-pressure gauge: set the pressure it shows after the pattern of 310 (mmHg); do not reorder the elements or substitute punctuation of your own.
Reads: 190 (mmHg)
